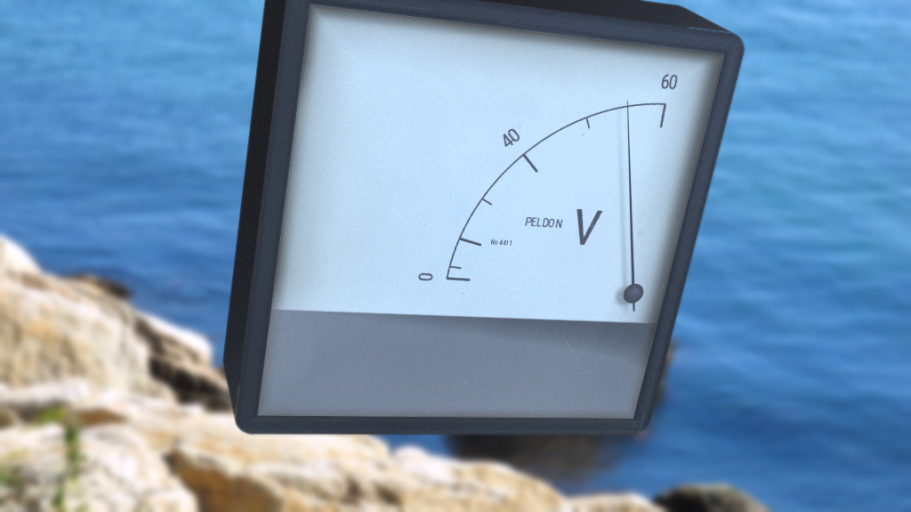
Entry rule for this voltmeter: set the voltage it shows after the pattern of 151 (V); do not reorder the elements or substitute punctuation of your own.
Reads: 55 (V)
